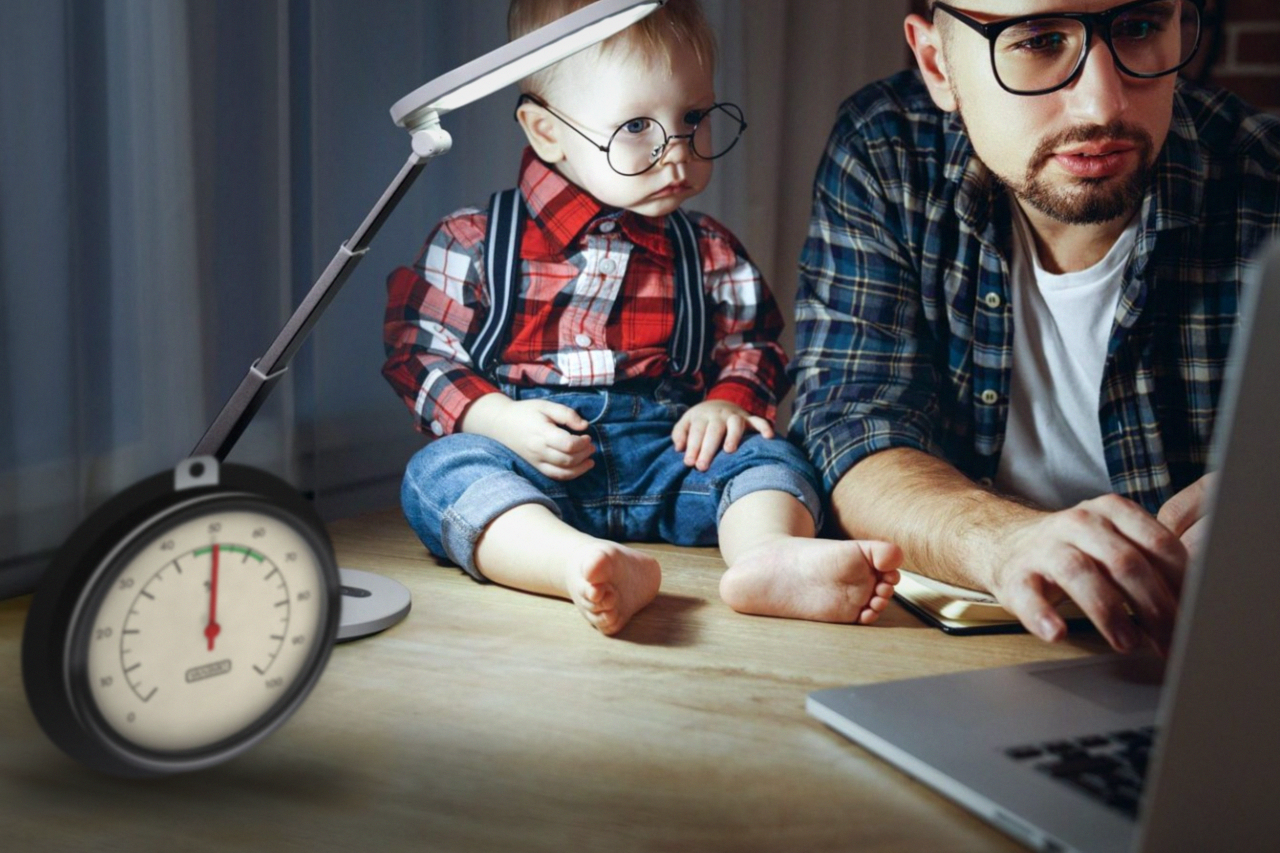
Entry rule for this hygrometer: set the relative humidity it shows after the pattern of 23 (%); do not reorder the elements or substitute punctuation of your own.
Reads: 50 (%)
